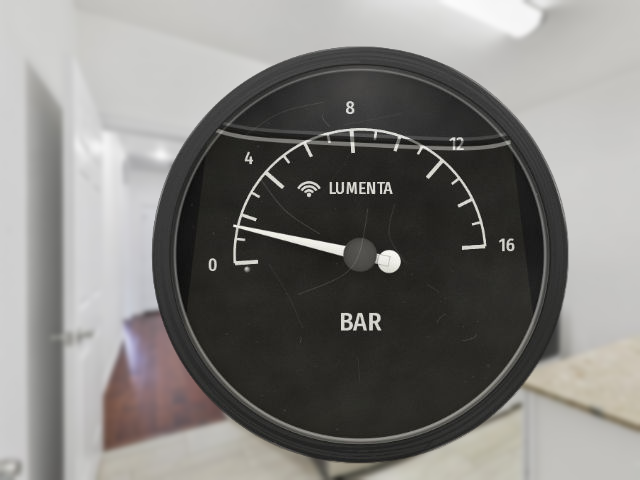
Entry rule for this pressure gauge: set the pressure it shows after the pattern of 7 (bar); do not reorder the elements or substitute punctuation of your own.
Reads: 1.5 (bar)
